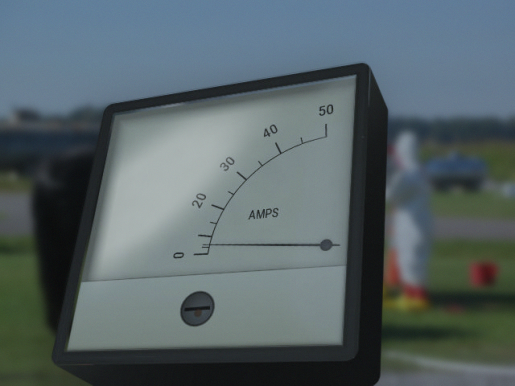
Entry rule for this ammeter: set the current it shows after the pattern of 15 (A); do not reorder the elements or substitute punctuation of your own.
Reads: 5 (A)
